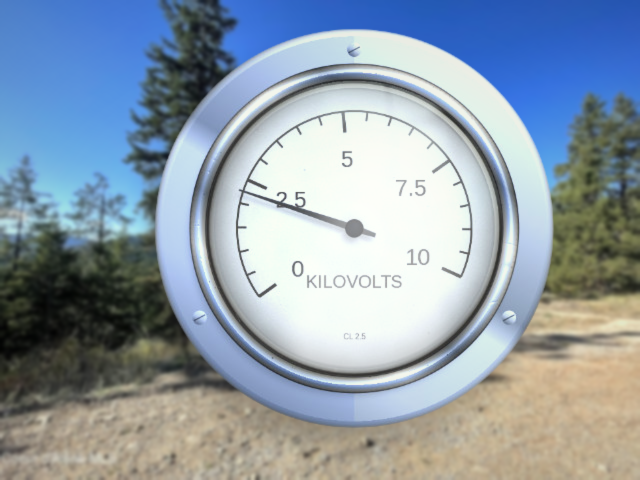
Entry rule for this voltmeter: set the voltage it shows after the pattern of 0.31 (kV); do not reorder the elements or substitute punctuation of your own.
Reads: 2.25 (kV)
